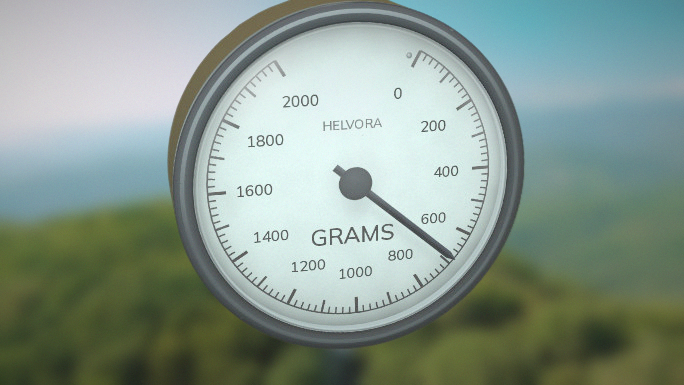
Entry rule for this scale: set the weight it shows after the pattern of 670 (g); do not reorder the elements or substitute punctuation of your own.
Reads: 680 (g)
